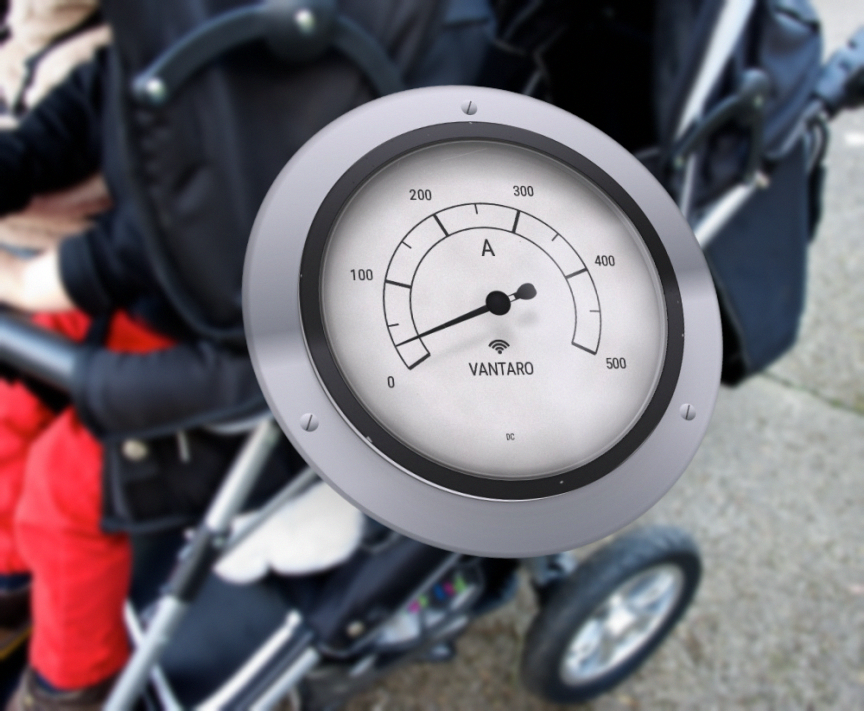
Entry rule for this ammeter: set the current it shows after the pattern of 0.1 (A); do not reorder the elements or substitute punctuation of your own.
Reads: 25 (A)
